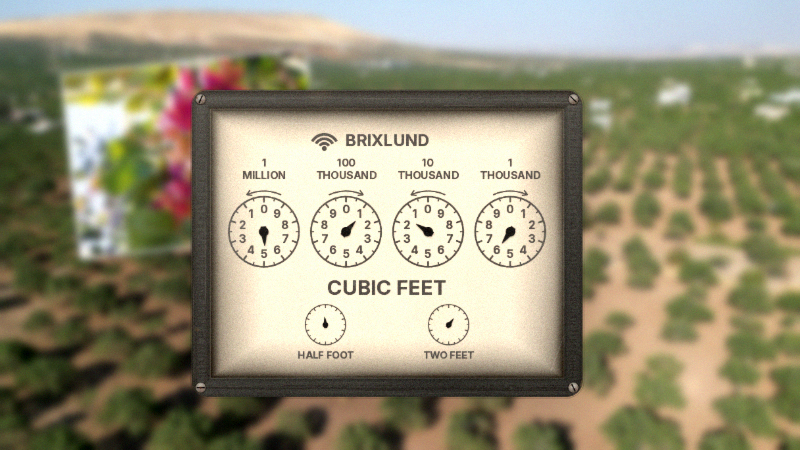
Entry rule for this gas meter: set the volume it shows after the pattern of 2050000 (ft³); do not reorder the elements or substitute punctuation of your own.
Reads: 511600 (ft³)
